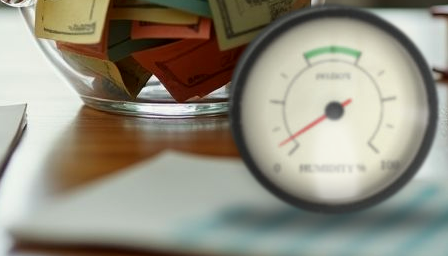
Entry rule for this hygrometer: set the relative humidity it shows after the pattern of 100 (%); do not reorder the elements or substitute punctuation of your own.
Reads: 5 (%)
